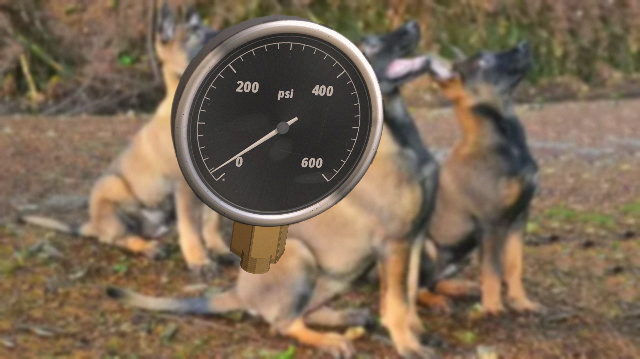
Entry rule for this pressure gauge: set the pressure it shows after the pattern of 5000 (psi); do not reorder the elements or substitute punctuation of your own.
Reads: 20 (psi)
